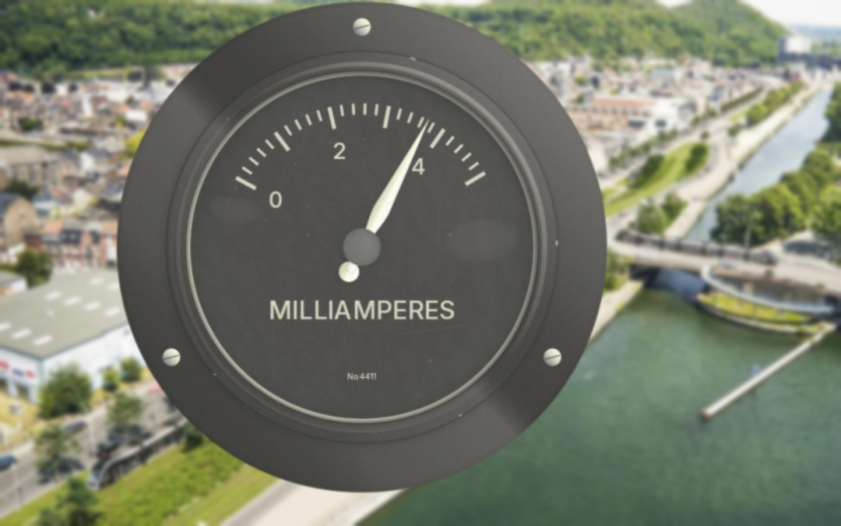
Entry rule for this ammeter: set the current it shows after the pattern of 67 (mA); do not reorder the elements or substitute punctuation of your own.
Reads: 3.7 (mA)
